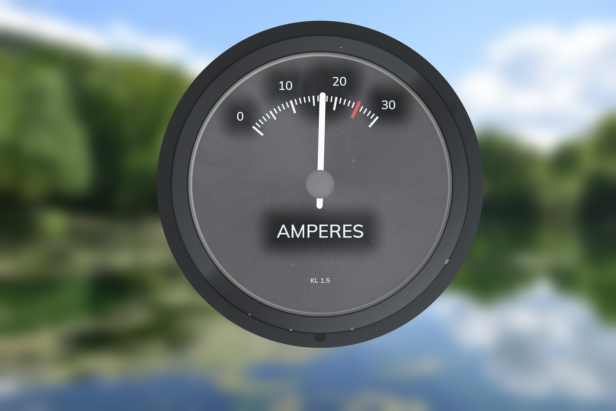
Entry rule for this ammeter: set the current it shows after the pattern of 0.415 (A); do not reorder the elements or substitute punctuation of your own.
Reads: 17 (A)
